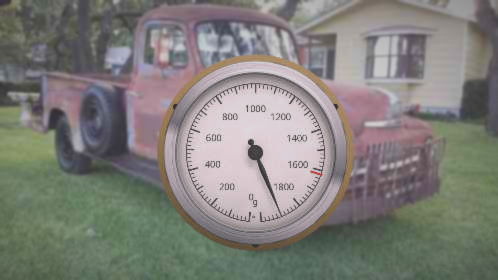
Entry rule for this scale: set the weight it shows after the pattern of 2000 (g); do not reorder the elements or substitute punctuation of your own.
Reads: 1900 (g)
